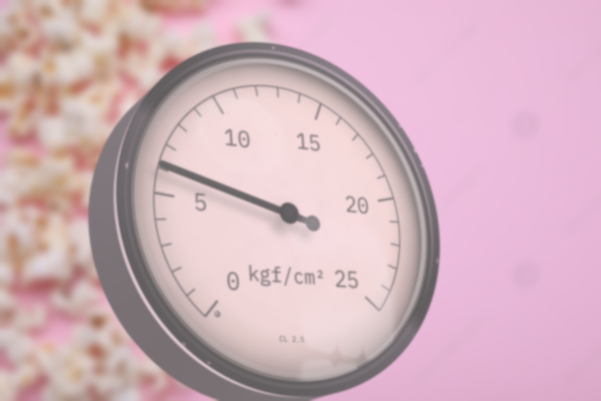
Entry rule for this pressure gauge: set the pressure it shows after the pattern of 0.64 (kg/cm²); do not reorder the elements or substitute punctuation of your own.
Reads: 6 (kg/cm²)
